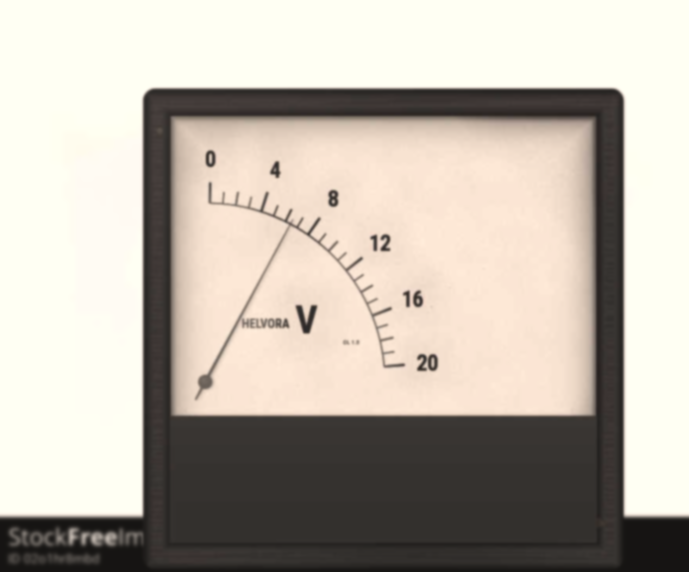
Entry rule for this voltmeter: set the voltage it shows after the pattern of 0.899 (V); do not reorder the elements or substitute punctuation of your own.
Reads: 6.5 (V)
